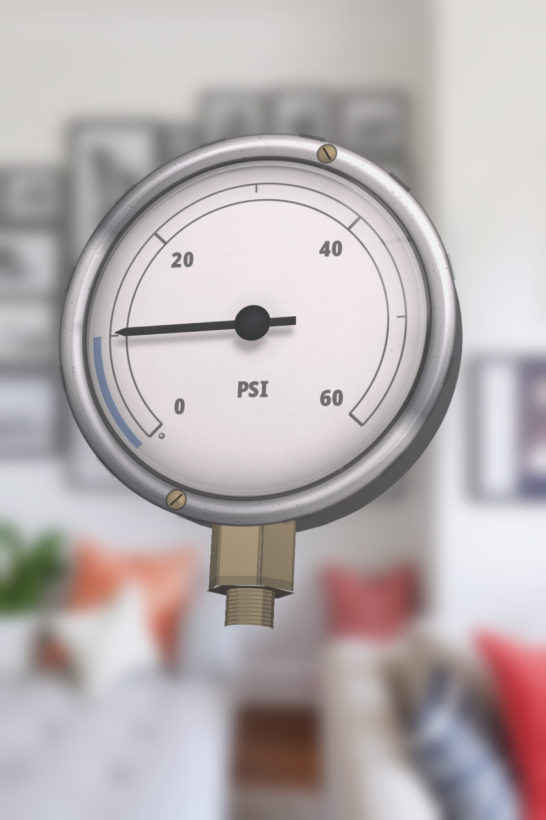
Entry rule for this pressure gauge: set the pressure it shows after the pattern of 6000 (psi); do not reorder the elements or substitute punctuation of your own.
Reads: 10 (psi)
